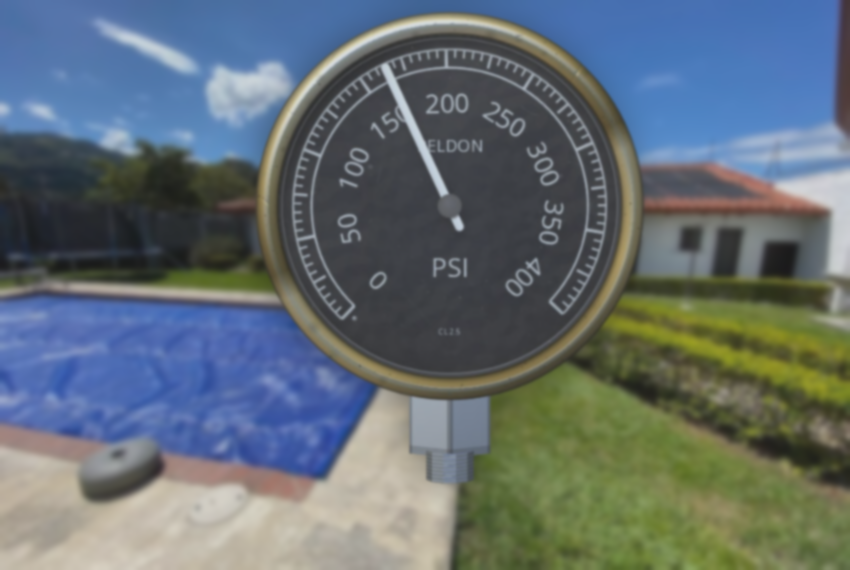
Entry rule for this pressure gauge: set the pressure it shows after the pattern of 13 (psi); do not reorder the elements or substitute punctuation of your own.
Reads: 165 (psi)
